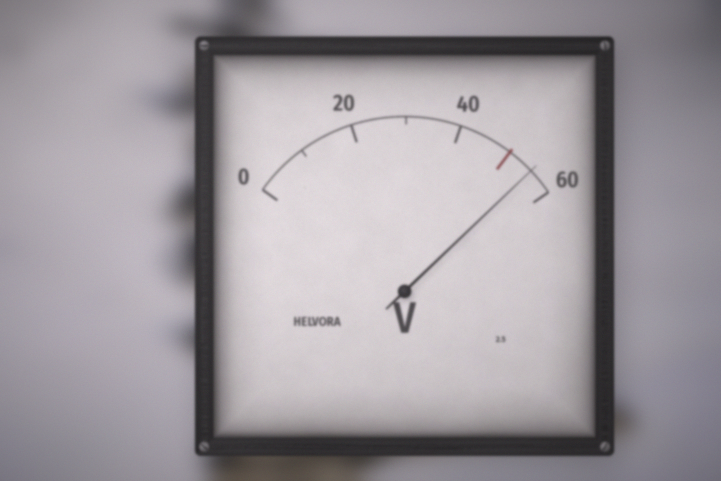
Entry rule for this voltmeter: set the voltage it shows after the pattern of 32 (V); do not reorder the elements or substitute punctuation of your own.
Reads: 55 (V)
